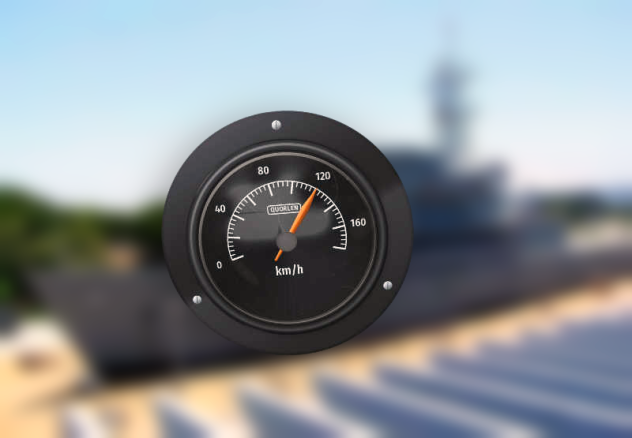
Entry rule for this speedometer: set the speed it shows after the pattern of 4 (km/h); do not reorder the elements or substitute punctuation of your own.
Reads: 120 (km/h)
